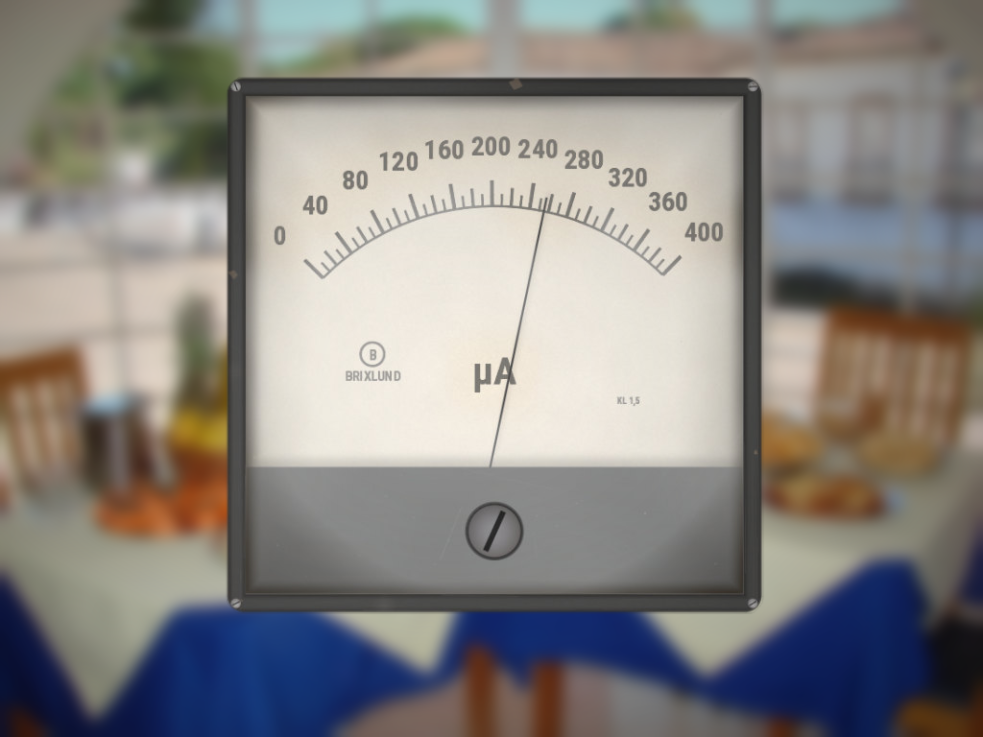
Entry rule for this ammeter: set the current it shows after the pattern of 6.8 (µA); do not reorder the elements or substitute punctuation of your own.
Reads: 255 (µA)
